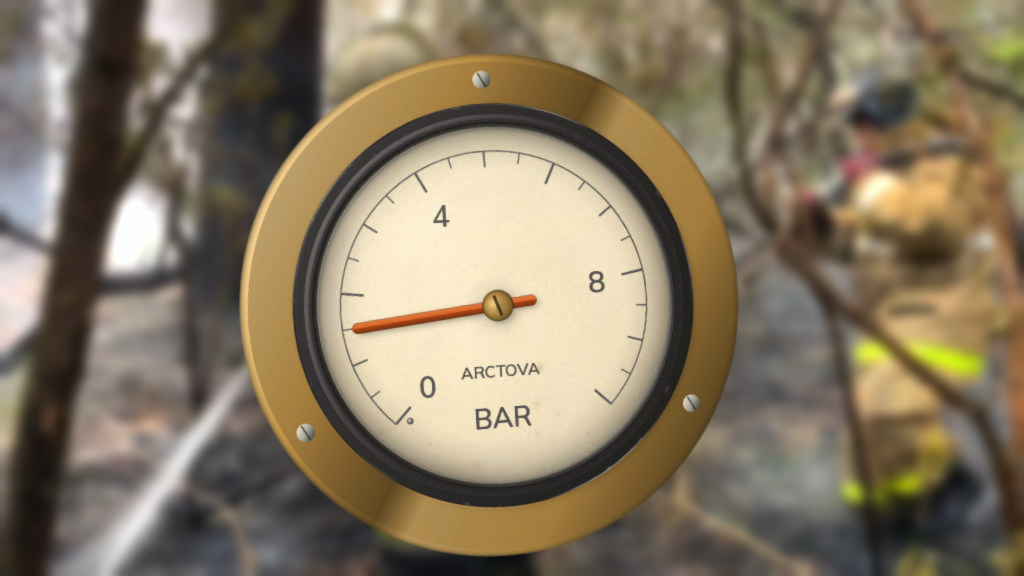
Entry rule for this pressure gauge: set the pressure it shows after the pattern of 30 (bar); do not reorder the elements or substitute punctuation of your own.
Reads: 1.5 (bar)
